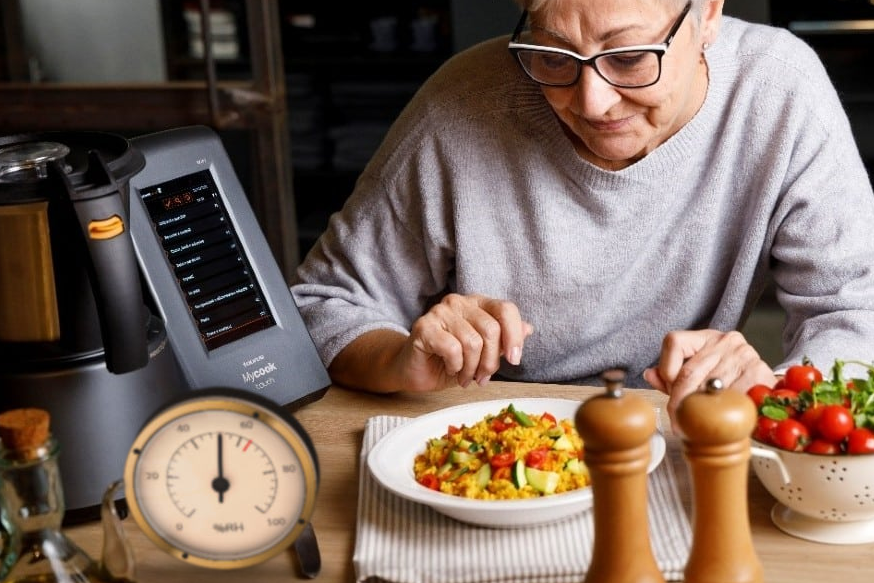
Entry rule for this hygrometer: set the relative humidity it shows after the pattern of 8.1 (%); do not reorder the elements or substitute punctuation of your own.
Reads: 52 (%)
